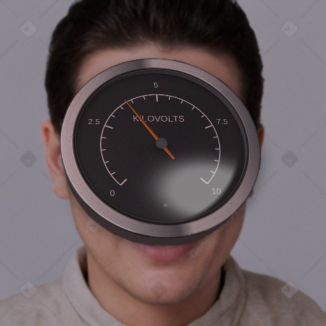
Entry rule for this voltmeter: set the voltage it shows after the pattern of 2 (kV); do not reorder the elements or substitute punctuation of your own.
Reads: 3.75 (kV)
